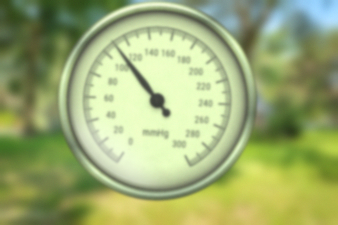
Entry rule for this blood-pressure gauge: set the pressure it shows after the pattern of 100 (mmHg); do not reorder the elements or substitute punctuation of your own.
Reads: 110 (mmHg)
